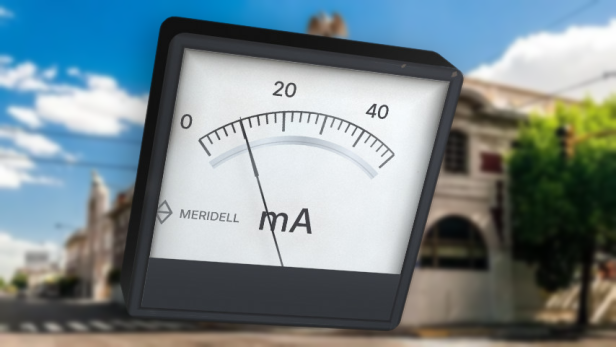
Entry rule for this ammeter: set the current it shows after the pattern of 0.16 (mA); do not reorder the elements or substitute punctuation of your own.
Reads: 10 (mA)
